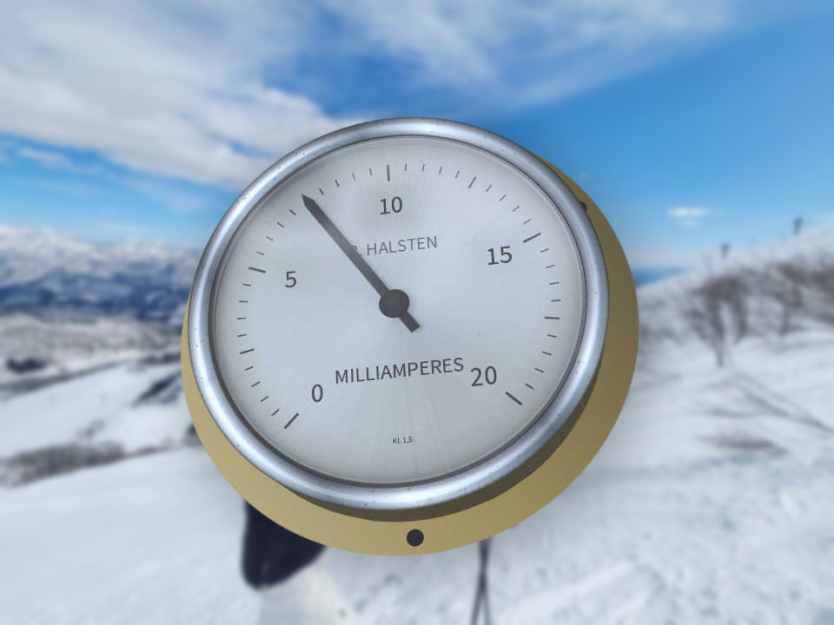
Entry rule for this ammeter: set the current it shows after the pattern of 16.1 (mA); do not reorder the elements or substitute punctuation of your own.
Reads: 7.5 (mA)
